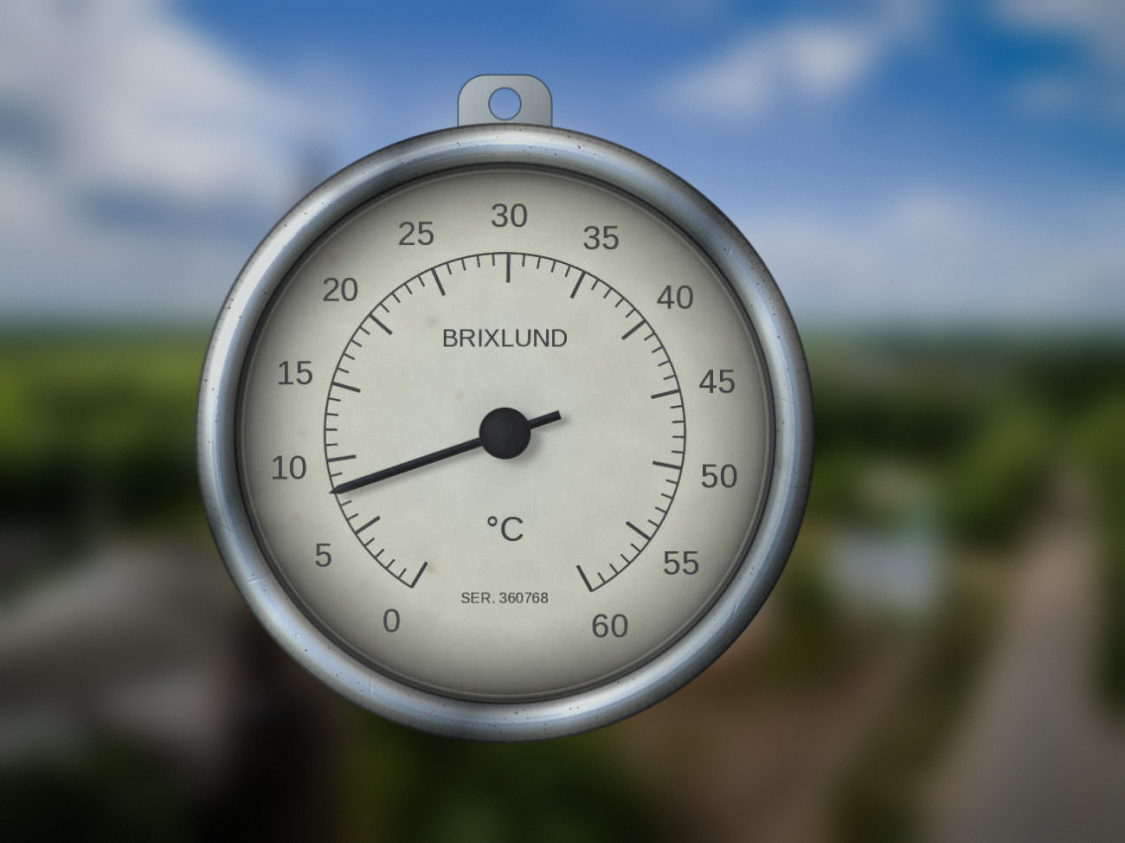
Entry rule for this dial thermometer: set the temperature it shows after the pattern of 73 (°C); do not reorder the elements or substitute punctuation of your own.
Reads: 8 (°C)
